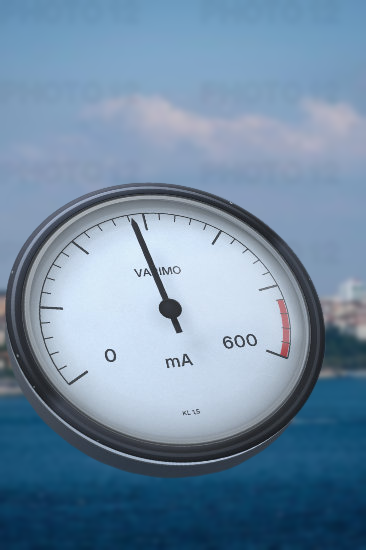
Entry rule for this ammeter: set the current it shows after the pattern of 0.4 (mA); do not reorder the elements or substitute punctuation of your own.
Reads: 280 (mA)
